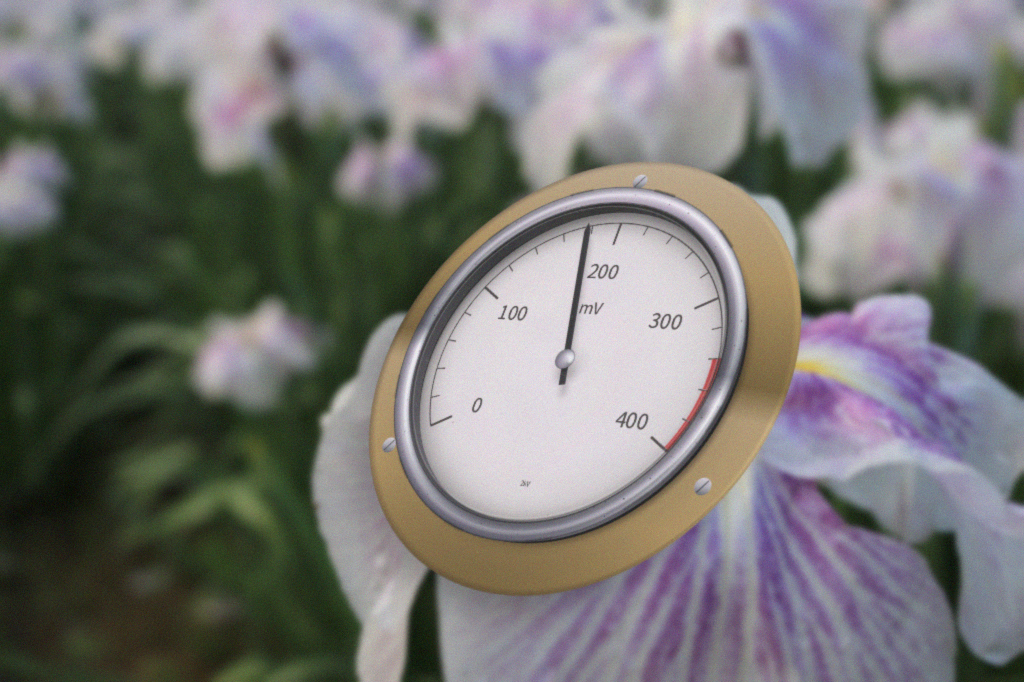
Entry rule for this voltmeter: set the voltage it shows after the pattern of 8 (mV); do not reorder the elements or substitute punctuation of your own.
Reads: 180 (mV)
